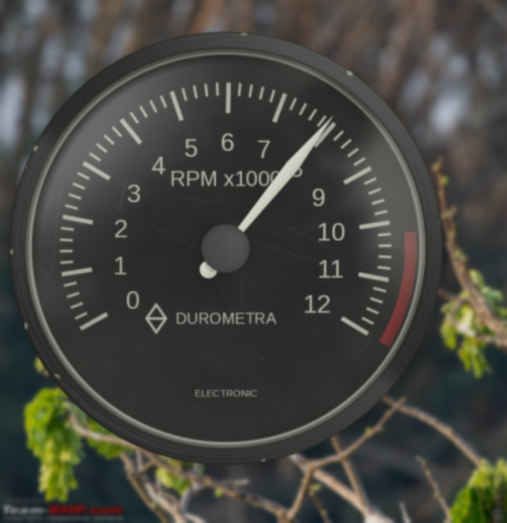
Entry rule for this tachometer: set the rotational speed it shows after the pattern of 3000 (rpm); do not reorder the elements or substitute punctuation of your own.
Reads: 7900 (rpm)
